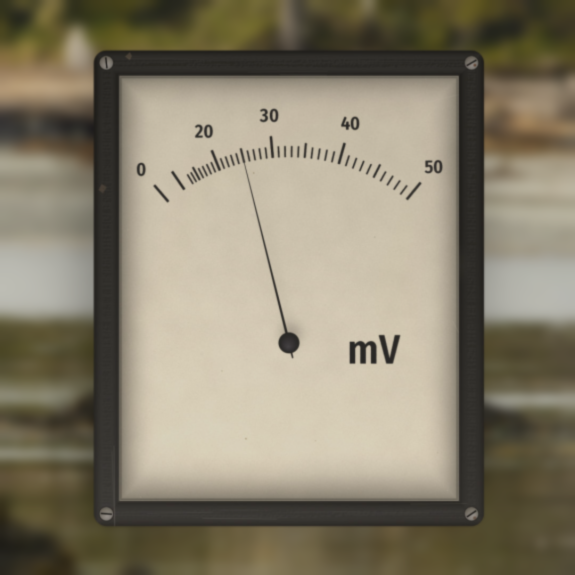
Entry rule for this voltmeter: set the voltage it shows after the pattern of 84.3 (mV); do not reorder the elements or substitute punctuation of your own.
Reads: 25 (mV)
